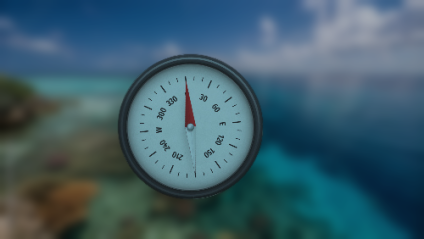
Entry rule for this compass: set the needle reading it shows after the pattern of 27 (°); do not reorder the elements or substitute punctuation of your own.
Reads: 0 (°)
